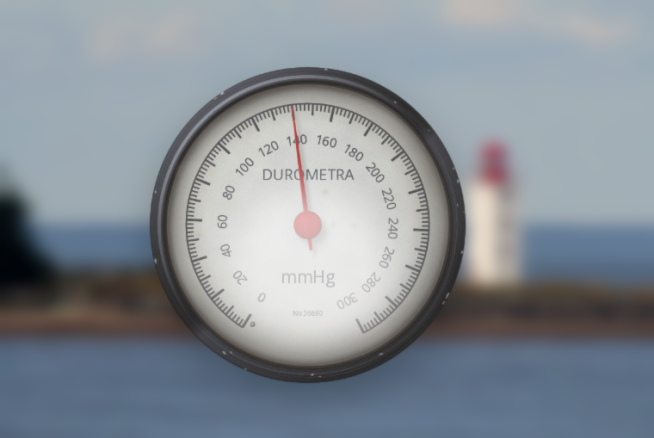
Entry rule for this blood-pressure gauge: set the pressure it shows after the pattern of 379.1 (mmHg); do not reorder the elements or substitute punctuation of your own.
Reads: 140 (mmHg)
